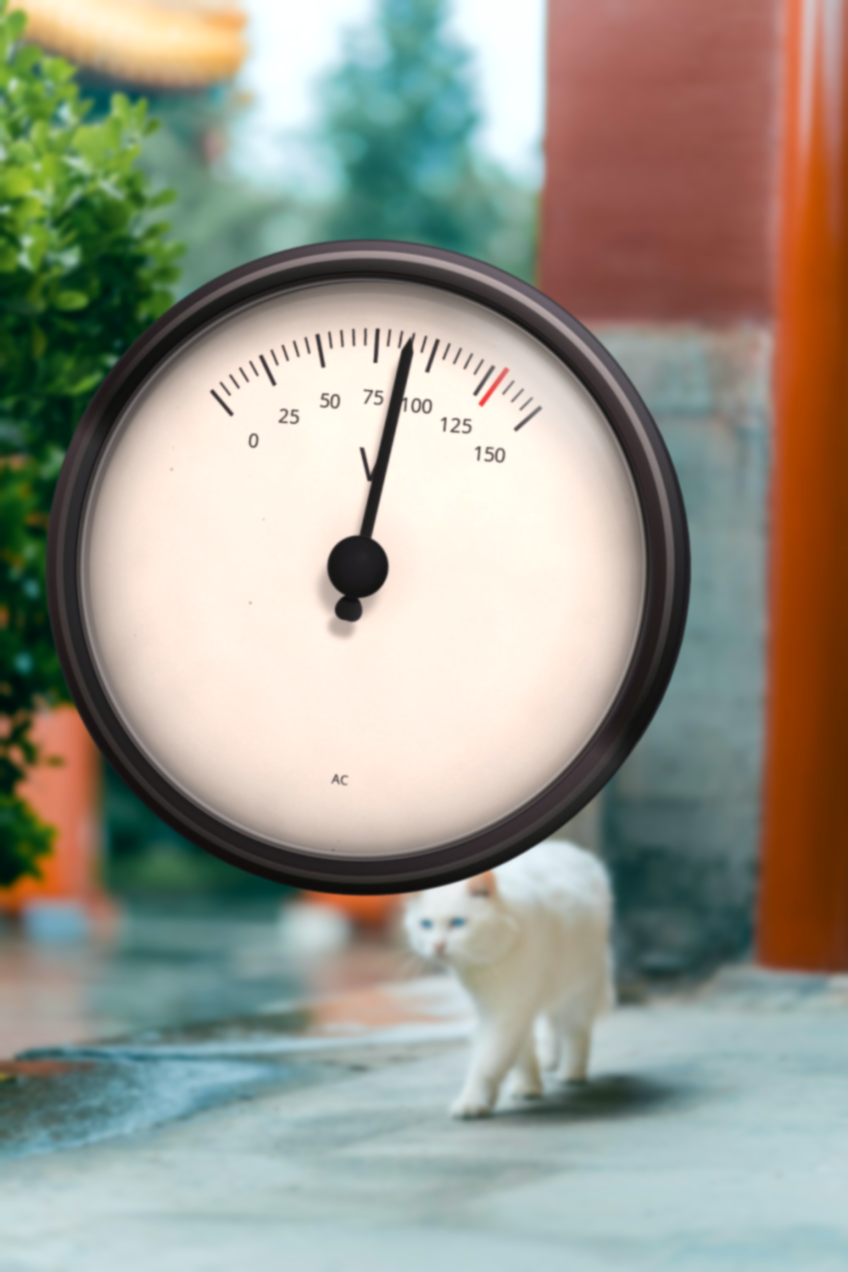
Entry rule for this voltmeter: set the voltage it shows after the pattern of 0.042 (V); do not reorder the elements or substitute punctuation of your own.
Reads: 90 (V)
